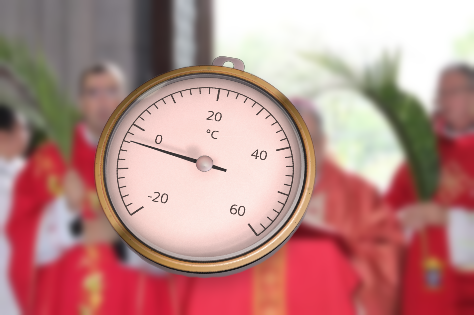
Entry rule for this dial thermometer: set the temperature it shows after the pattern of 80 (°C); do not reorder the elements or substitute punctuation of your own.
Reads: -4 (°C)
